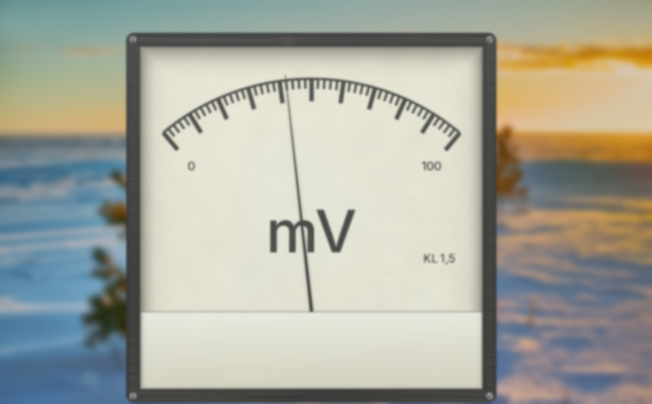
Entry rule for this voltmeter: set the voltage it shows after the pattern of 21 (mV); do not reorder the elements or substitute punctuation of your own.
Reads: 42 (mV)
